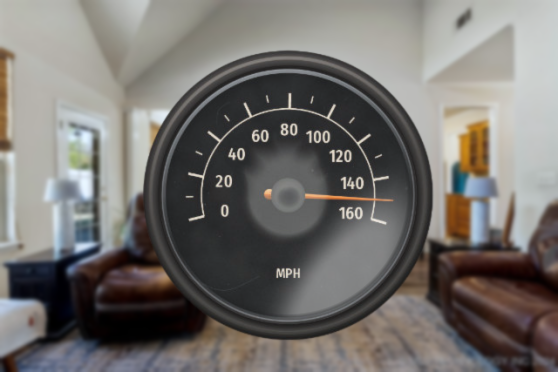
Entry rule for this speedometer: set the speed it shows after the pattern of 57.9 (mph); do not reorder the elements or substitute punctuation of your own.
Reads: 150 (mph)
